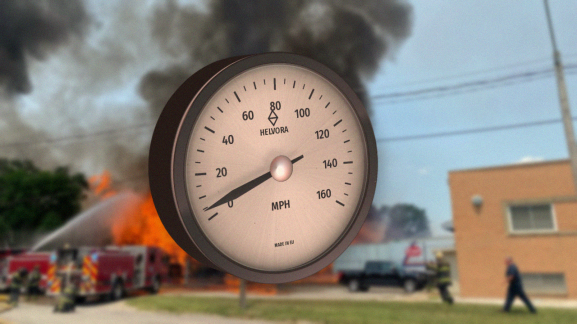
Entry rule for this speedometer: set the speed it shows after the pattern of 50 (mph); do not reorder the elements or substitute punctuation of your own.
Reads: 5 (mph)
